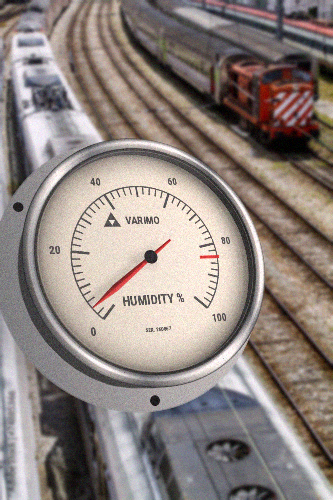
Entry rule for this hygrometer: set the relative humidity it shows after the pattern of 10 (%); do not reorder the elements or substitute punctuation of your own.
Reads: 4 (%)
